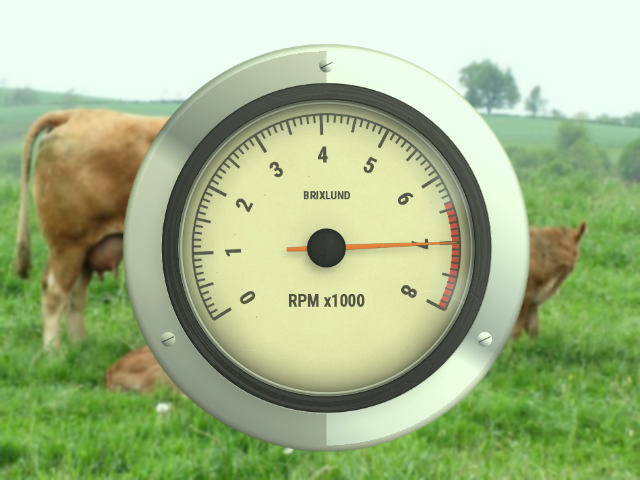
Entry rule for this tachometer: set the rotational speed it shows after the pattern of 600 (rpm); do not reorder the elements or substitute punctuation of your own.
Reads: 7000 (rpm)
